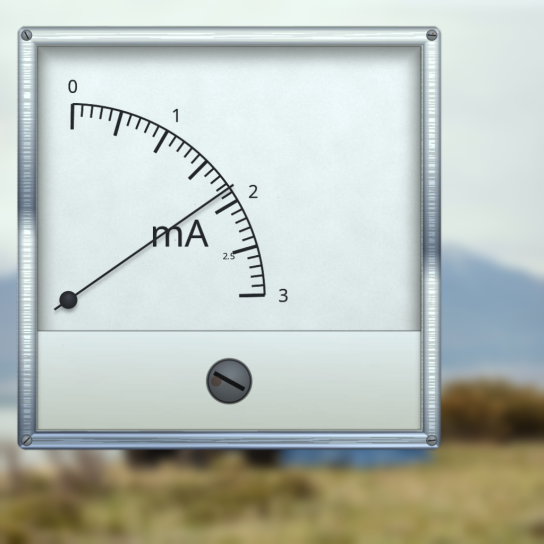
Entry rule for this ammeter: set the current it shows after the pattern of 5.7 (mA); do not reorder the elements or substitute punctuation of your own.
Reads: 1.85 (mA)
